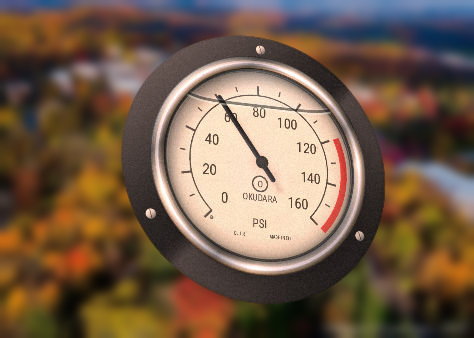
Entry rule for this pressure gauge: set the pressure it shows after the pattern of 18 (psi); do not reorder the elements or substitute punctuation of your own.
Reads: 60 (psi)
